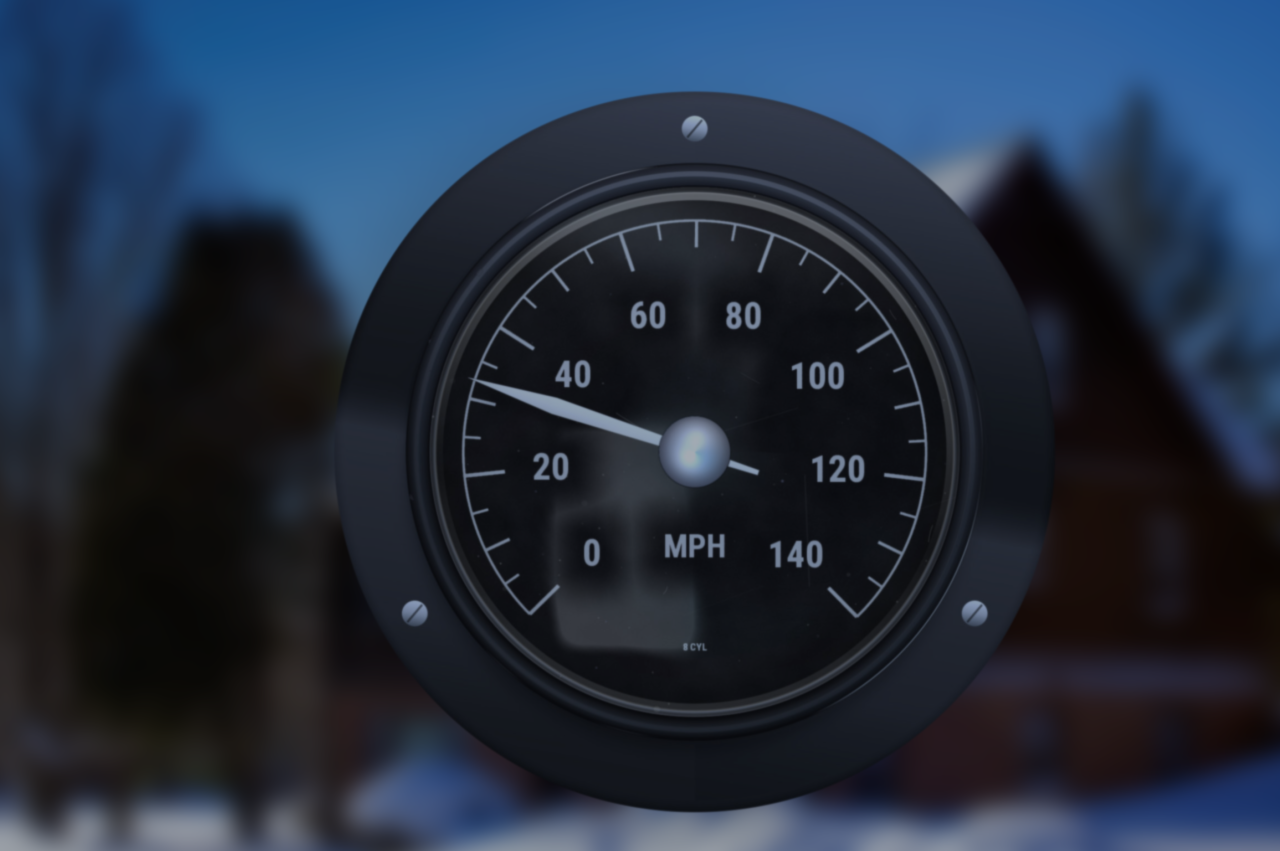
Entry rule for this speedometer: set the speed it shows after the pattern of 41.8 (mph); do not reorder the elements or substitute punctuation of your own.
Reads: 32.5 (mph)
